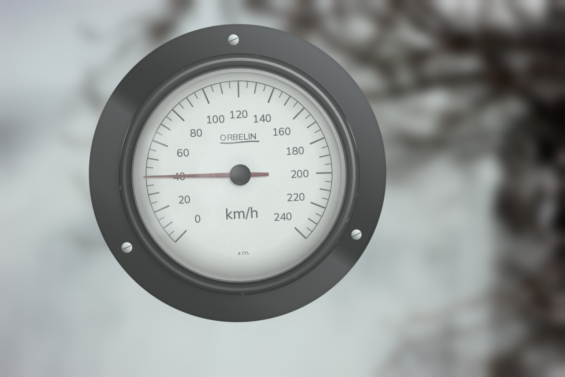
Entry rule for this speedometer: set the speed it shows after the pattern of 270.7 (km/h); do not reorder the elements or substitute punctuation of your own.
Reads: 40 (km/h)
